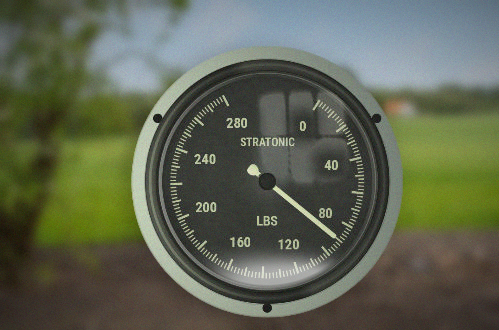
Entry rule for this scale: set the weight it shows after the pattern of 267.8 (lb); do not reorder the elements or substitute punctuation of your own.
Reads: 90 (lb)
